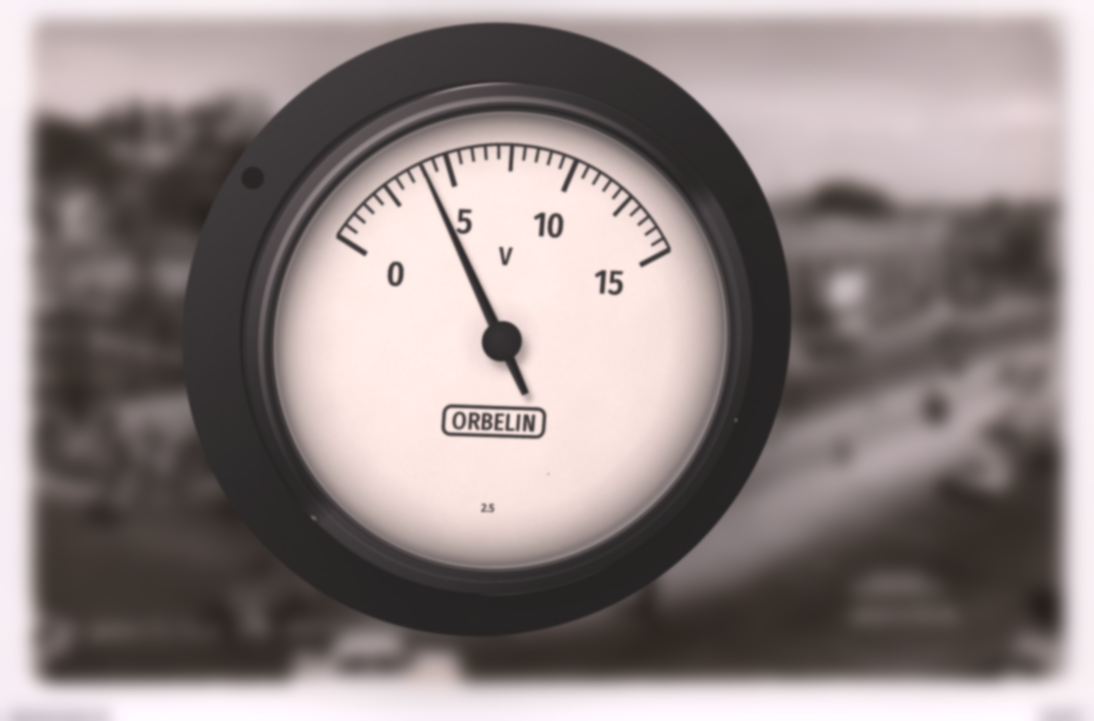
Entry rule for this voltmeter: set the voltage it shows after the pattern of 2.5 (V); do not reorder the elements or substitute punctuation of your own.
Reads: 4 (V)
